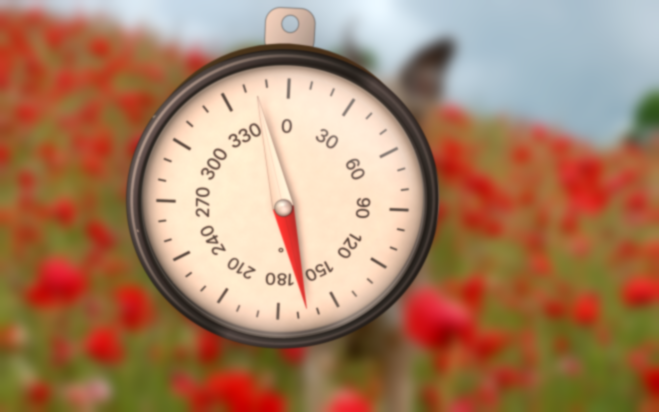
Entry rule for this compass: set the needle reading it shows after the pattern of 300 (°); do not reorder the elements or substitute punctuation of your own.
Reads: 165 (°)
